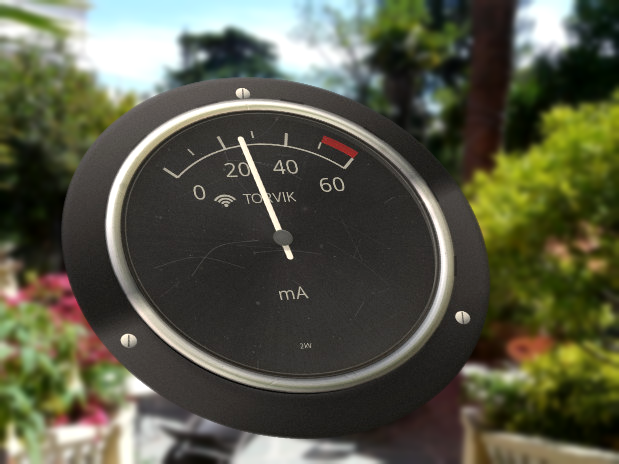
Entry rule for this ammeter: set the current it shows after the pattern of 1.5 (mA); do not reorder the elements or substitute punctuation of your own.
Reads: 25 (mA)
